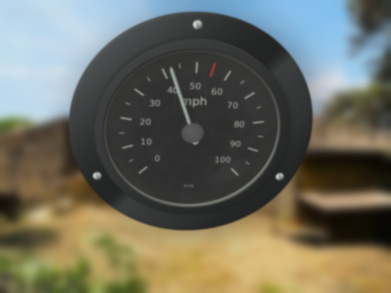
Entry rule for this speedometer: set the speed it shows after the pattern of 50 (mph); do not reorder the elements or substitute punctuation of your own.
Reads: 42.5 (mph)
